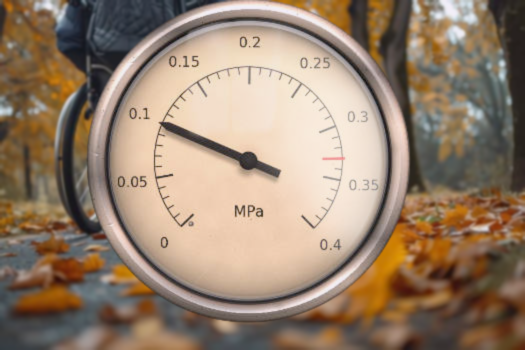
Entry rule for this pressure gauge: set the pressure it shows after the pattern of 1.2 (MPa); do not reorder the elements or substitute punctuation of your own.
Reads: 0.1 (MPa)
